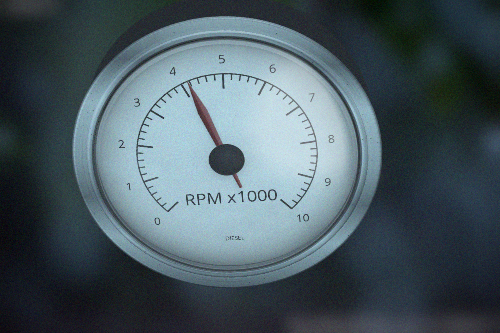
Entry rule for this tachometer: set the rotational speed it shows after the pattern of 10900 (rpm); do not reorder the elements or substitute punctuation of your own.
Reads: 4200 (rpm)
